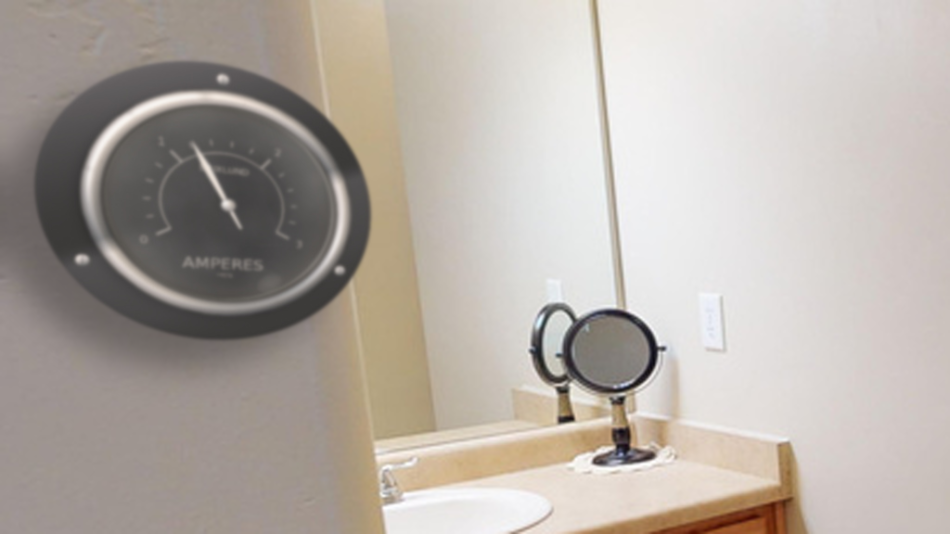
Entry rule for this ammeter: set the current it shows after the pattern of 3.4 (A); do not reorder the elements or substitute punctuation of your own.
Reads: 1.2 (A)
